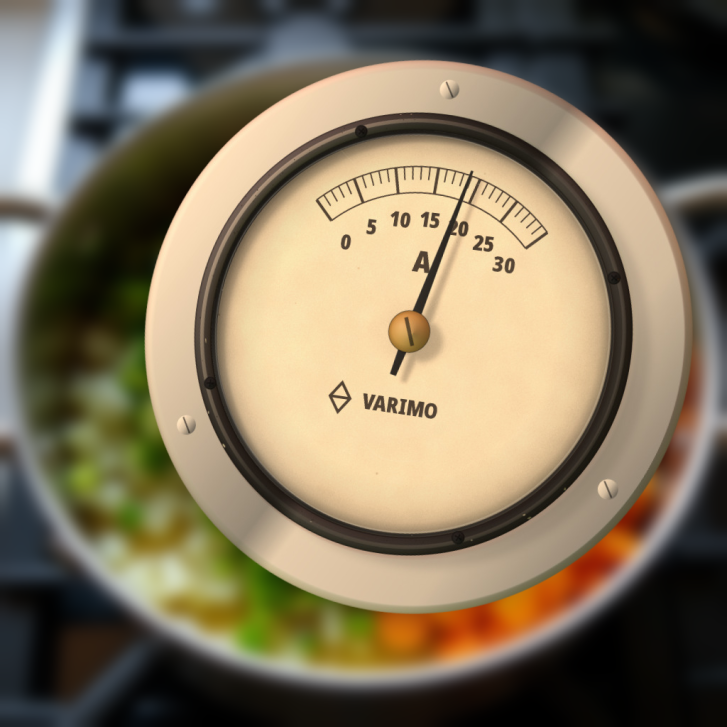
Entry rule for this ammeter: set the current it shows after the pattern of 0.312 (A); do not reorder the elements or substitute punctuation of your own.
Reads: 19 (A)
